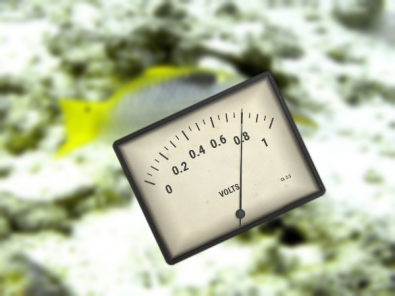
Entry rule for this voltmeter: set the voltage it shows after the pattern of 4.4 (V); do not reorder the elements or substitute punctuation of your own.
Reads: 0.8 (V)
